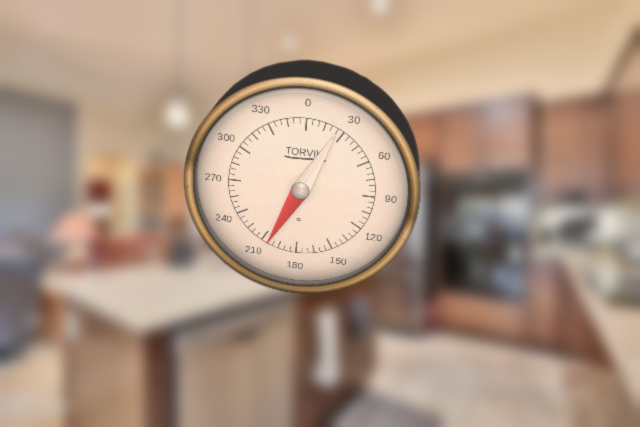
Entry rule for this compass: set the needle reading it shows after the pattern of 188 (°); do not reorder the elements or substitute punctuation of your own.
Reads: 205 (°)
